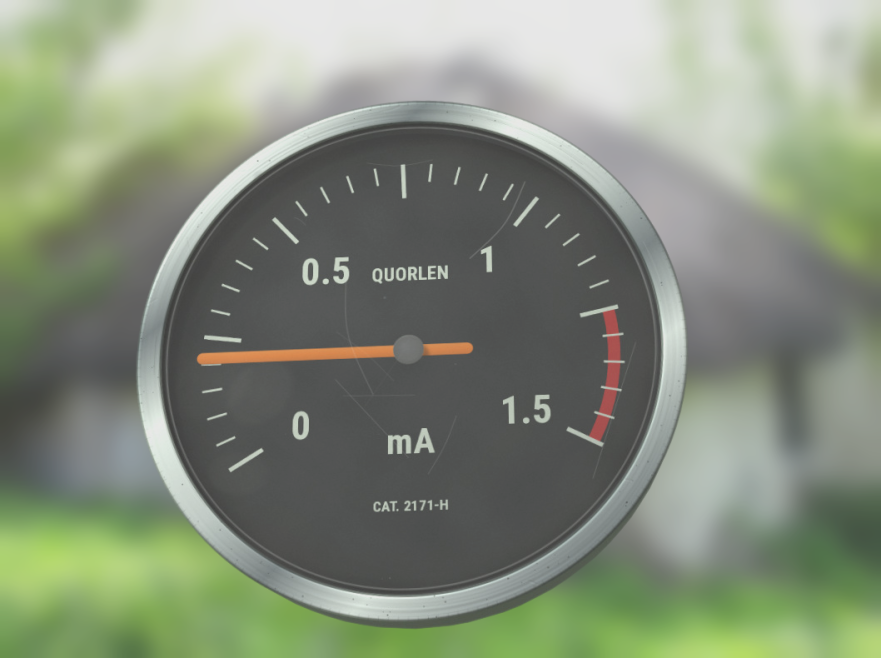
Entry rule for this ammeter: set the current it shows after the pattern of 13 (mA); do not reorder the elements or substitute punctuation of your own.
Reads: 0.2 (mA)
